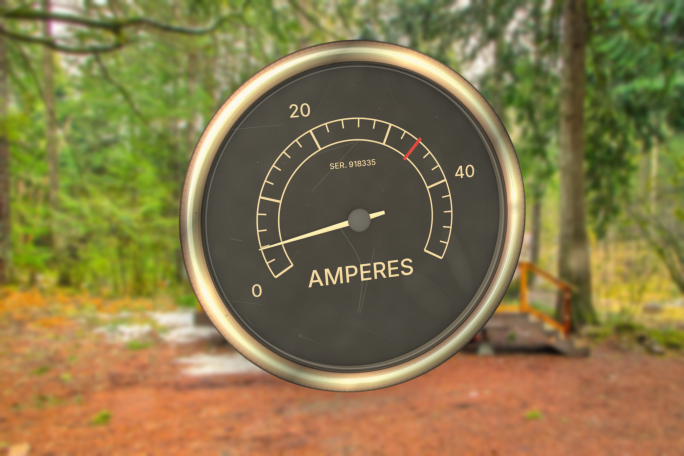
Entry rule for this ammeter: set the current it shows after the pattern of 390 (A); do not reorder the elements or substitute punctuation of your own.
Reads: 4 (A)
